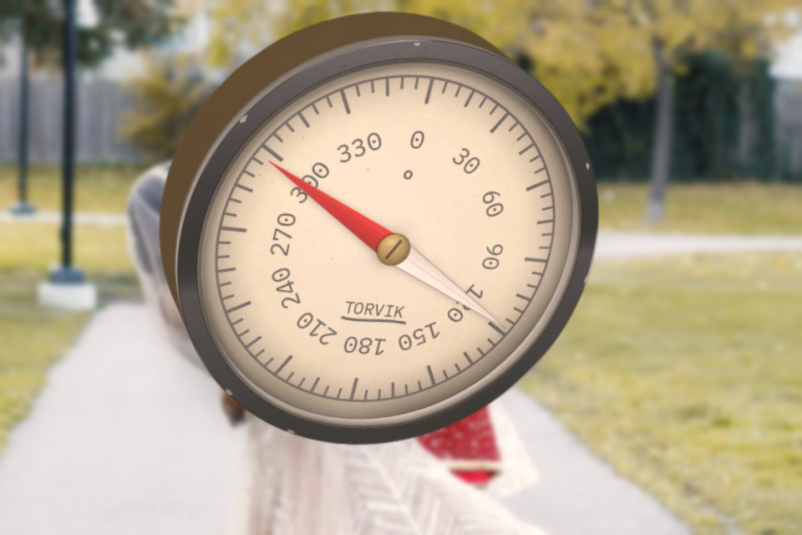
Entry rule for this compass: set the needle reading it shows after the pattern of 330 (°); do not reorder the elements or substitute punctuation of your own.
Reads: 297.5 (°)
